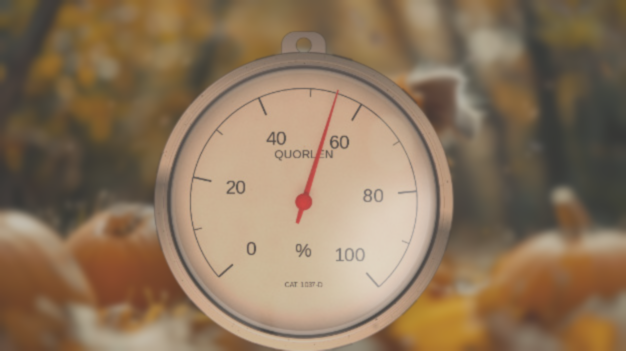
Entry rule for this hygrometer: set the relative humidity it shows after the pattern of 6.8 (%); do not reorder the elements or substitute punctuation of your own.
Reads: 55 (%)
